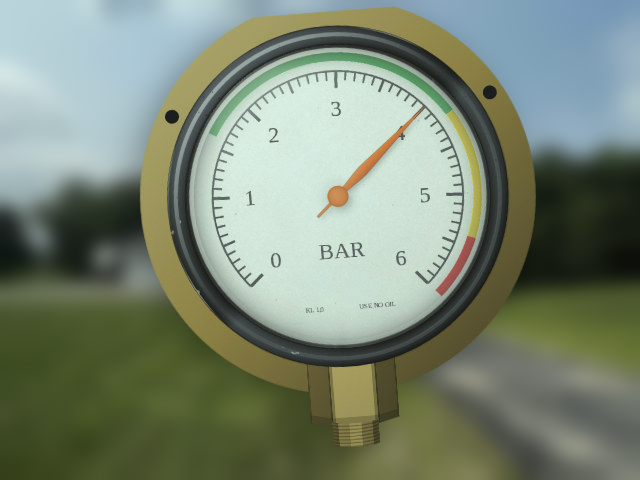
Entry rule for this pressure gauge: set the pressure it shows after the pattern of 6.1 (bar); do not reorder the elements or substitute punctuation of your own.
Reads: 4 (bar)
